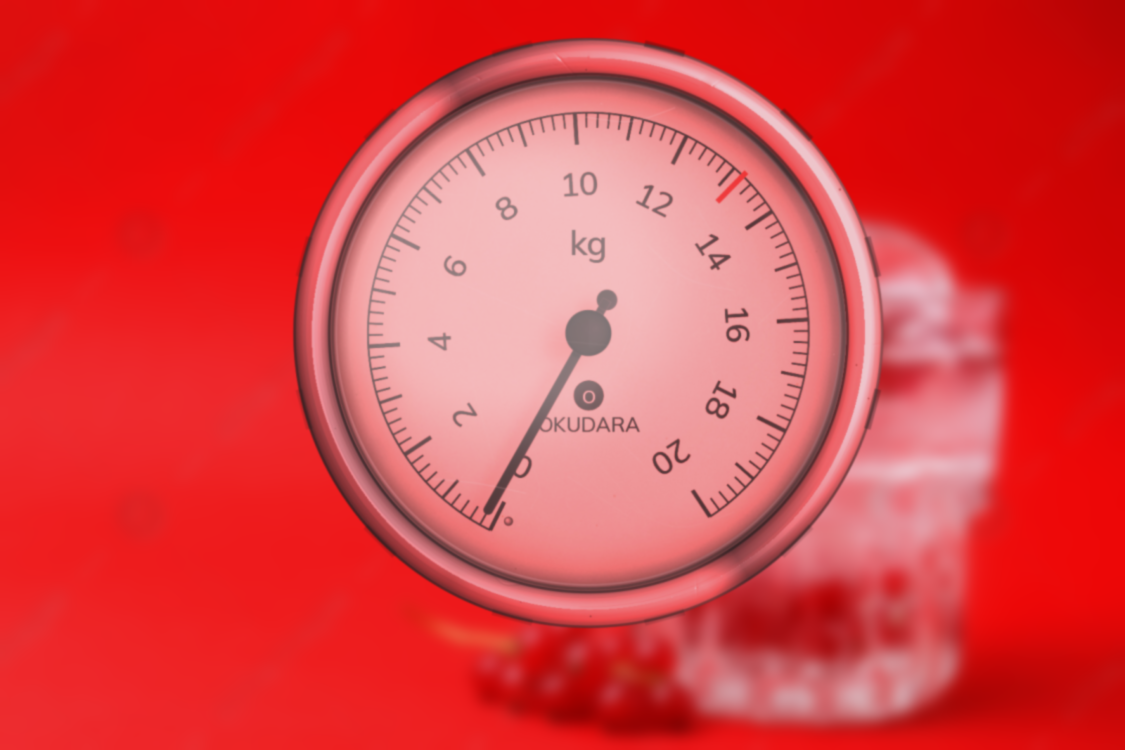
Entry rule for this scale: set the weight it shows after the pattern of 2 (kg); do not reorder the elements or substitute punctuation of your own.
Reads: 0.2 (kg)
